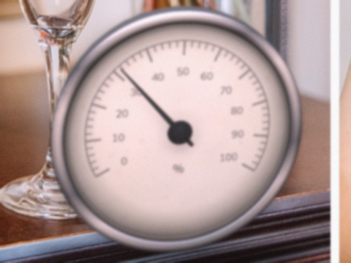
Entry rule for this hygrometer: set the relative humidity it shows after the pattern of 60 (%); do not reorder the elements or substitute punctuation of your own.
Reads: 32 (%)
